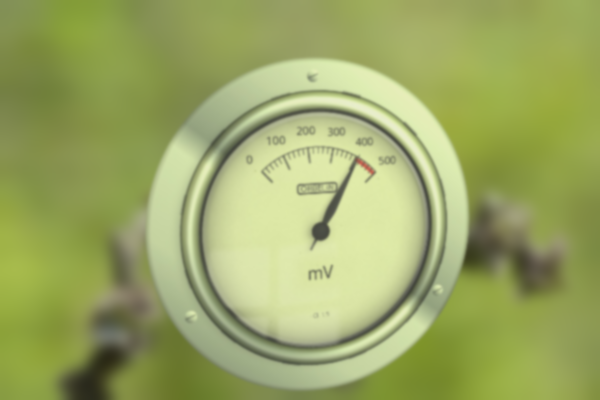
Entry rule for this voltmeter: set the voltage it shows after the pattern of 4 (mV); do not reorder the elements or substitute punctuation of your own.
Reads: 400 (mV)
